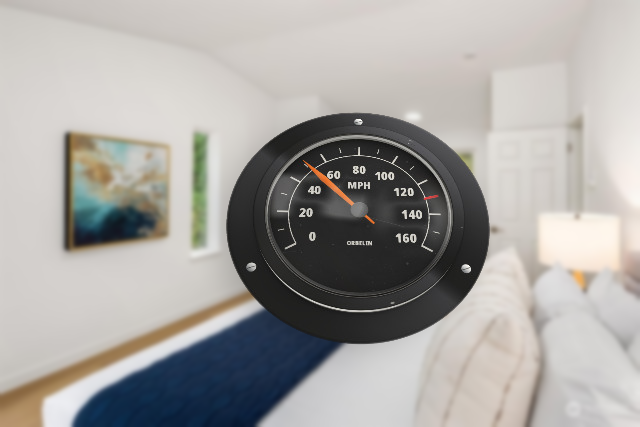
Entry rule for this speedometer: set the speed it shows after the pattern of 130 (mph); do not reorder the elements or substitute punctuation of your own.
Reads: 50 (mph)
